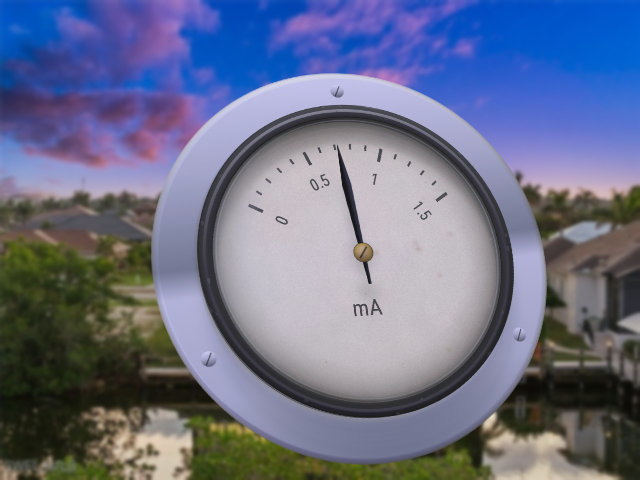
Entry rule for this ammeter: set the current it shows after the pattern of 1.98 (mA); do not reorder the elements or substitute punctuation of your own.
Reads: 0.7 (mA)
